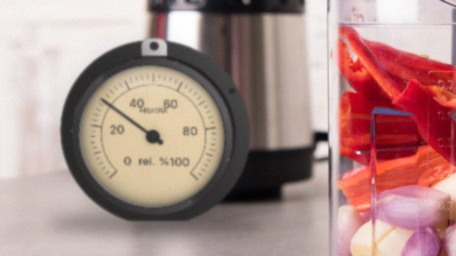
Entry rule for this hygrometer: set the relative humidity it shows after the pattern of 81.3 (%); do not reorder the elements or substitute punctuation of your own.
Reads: 30 (%)
